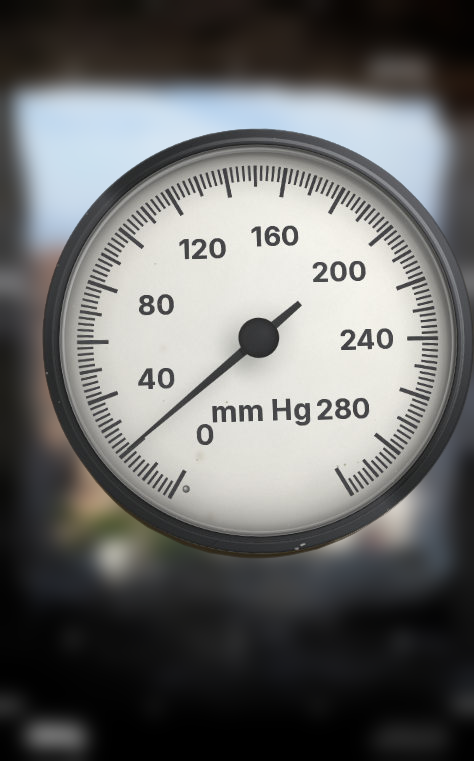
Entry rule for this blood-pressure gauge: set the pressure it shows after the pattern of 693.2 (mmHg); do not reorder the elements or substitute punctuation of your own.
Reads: 20 (mmHg)
